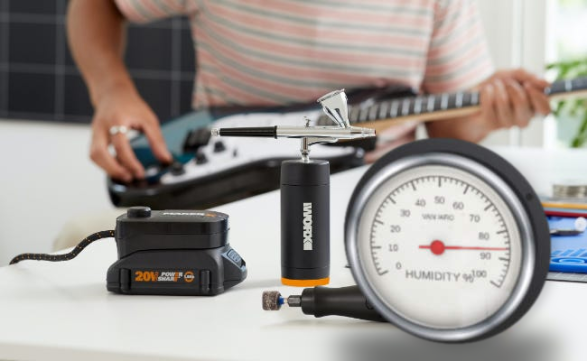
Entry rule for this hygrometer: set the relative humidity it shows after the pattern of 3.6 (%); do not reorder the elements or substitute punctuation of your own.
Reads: 86 (%)
